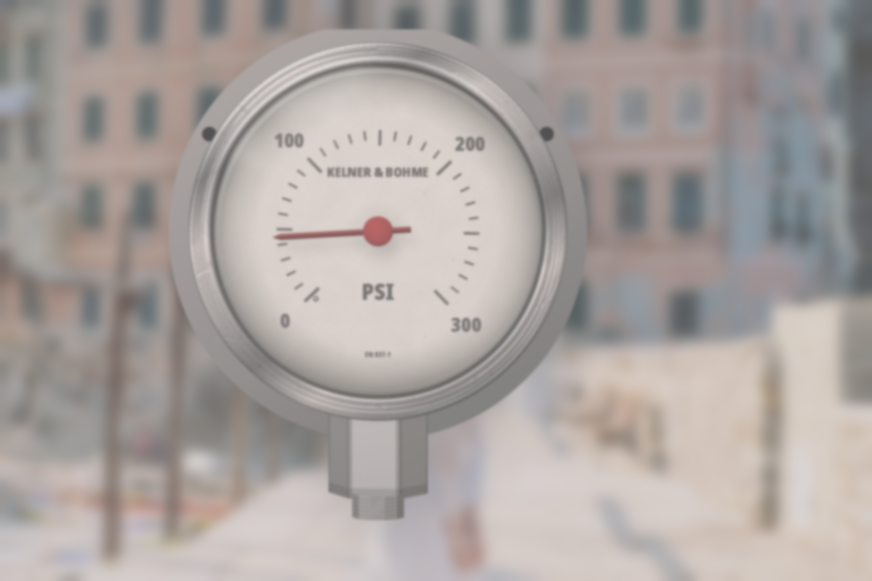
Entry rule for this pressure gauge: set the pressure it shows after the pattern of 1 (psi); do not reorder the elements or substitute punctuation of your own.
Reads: 45 (psi)
